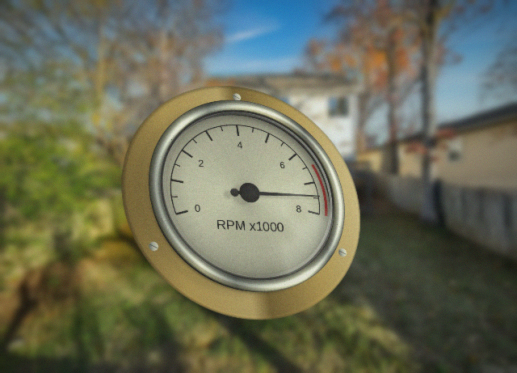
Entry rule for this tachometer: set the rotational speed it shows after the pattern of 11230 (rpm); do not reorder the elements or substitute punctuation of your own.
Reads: 7500 (rpm)
